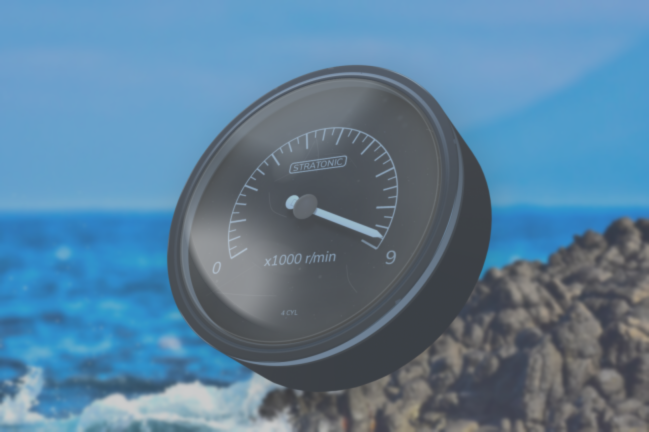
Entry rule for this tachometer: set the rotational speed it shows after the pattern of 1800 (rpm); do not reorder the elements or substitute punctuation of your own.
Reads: 8750 (rpm)
